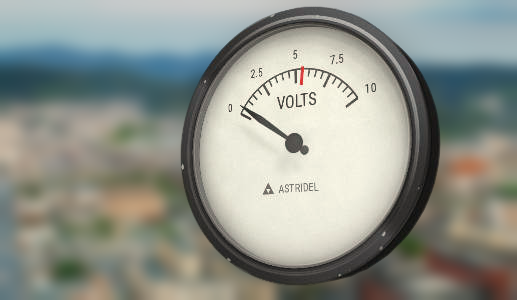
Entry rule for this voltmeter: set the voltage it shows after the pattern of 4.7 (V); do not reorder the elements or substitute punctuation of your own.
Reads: 0.5 (V)
